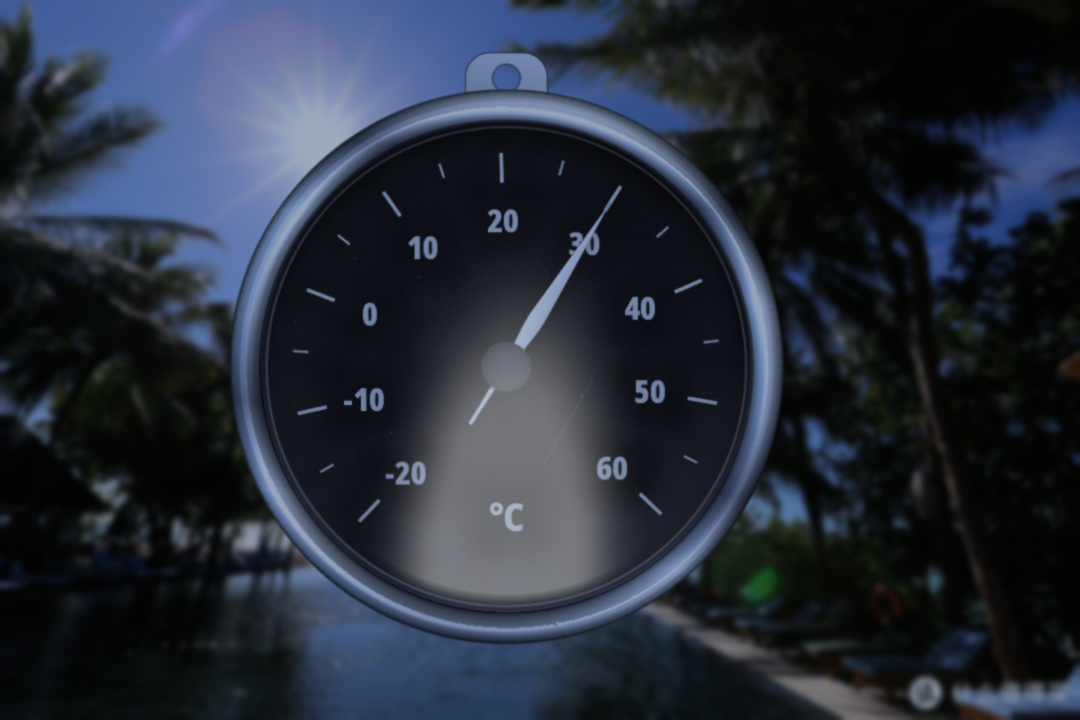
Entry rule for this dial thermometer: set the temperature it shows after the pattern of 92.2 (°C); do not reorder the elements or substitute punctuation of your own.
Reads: 30 (°C)
